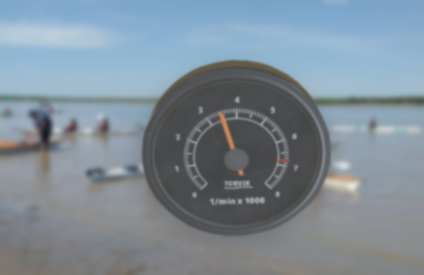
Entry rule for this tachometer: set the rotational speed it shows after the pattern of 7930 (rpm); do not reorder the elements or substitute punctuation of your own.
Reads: 3500 (rpm)
